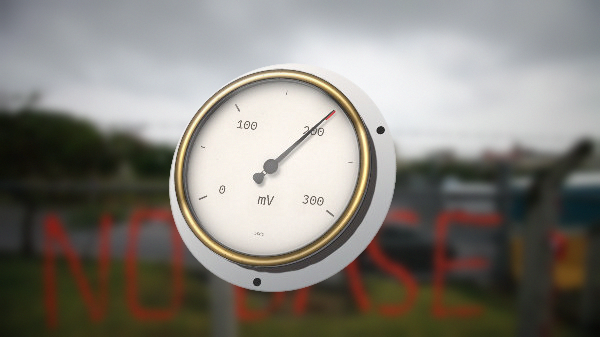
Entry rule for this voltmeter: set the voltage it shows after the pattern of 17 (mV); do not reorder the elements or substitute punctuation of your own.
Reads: 200 (mV)
